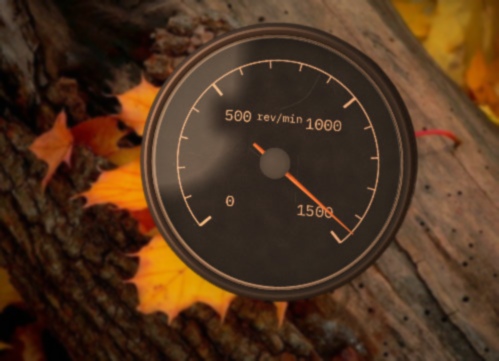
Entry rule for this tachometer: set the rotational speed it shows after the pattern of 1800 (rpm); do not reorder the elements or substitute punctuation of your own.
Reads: 1450 (rpm)
